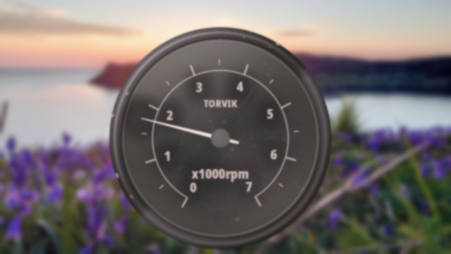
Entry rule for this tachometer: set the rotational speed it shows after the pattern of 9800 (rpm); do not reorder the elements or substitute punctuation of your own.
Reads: 1750 (rpm)
